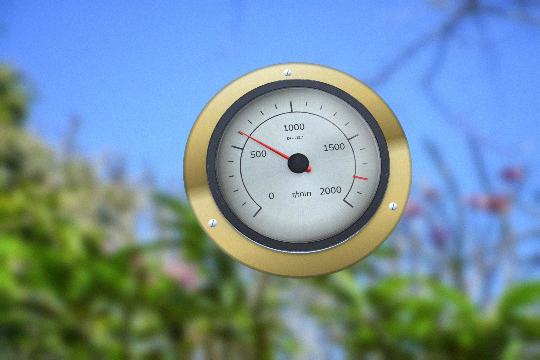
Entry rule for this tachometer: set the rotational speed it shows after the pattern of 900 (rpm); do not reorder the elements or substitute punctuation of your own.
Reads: 600 (rpm)
